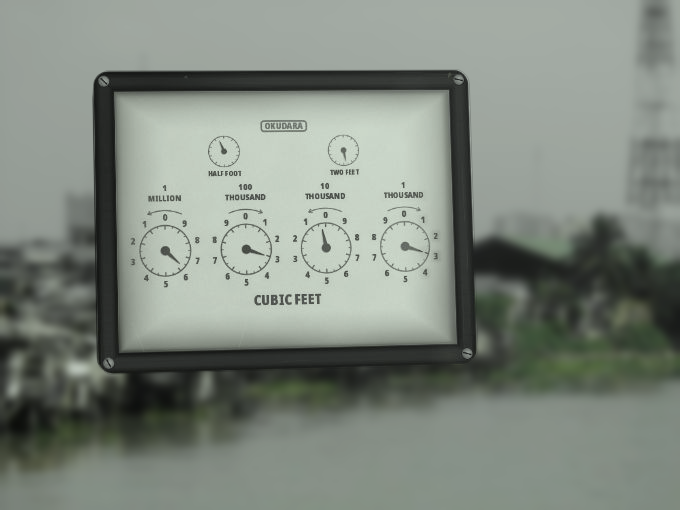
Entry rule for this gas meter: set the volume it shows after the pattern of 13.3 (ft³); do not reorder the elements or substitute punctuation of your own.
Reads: 630300 (ft³)
